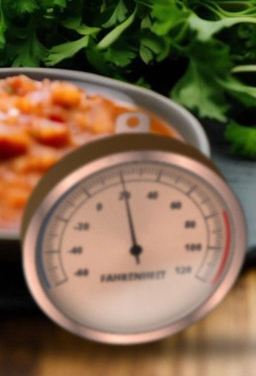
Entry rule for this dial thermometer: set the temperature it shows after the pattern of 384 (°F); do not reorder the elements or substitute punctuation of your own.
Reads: 20 (°F)
